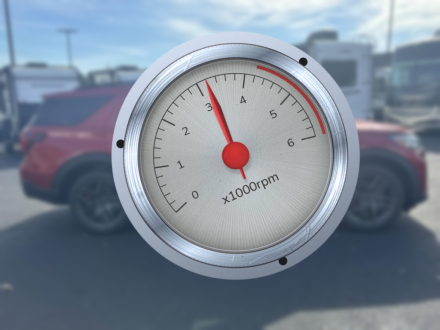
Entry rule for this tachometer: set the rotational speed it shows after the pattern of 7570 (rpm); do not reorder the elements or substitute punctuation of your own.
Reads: 3200 (rpm)
